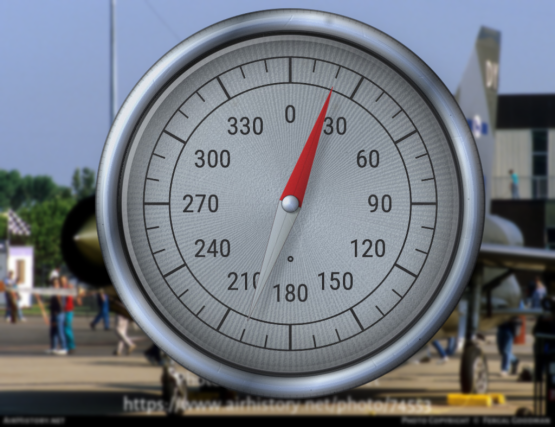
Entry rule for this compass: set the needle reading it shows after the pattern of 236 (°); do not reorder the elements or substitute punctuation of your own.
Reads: 20 (°)
